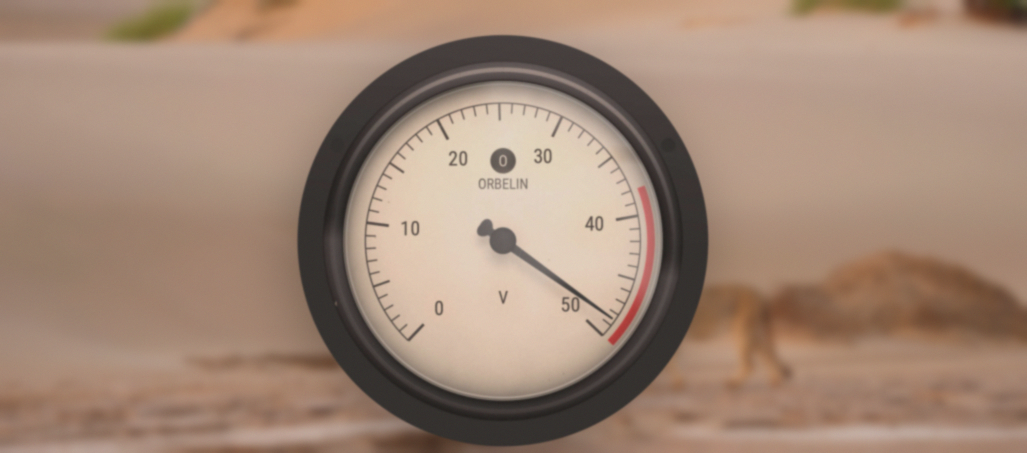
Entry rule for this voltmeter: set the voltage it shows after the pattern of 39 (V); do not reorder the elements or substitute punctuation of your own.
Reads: 48.5 (V)
